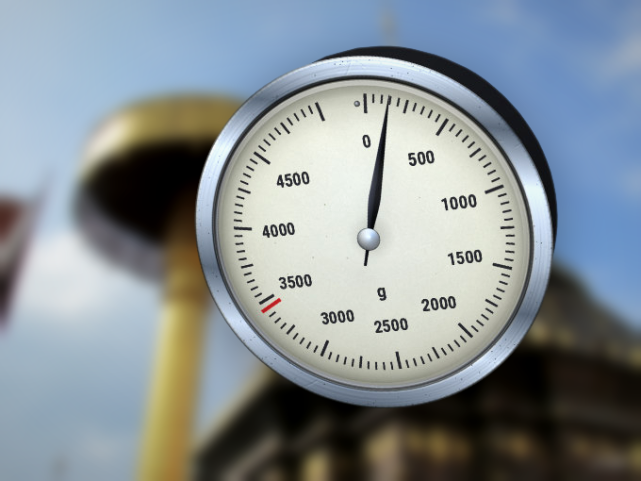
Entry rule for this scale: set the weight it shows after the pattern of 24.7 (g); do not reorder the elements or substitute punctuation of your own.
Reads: 150 (g)
